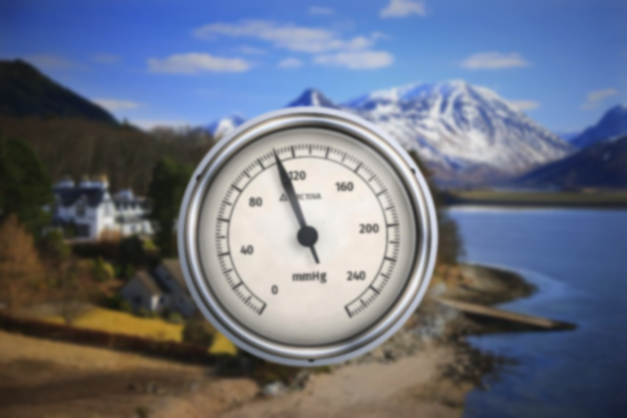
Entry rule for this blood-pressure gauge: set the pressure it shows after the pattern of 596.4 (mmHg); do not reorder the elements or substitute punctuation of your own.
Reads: 110 (mmHg)
